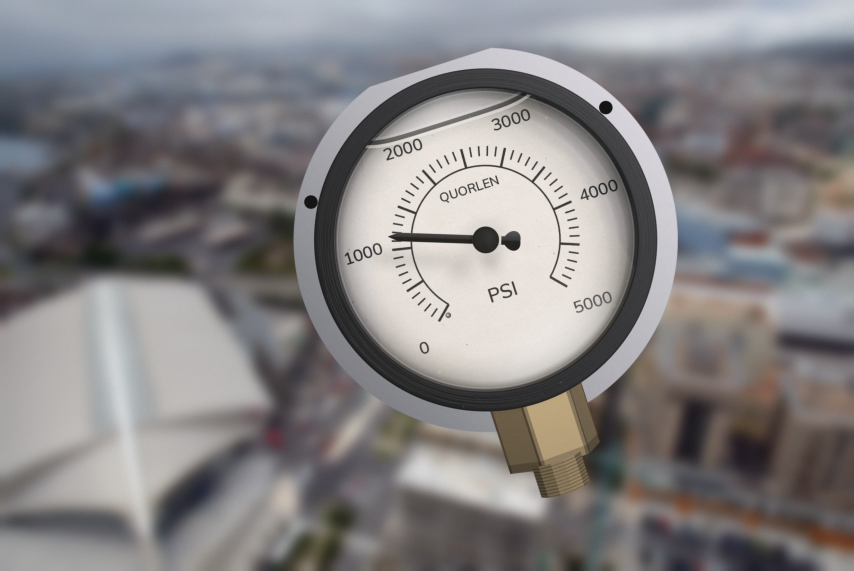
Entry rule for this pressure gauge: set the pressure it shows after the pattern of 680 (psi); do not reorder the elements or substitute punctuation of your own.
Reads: 1150 (psi)
